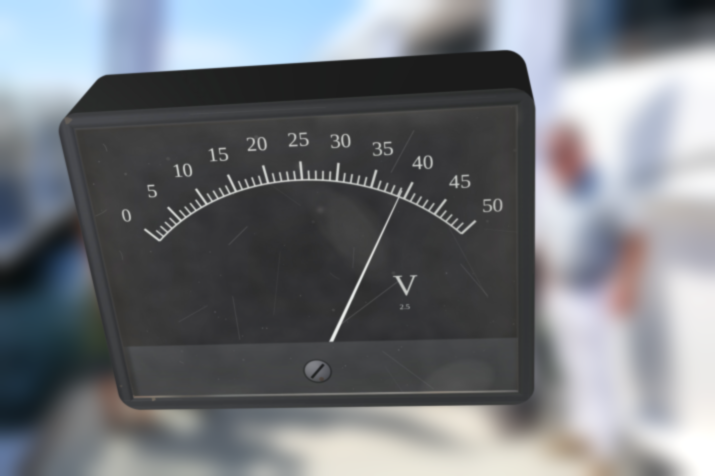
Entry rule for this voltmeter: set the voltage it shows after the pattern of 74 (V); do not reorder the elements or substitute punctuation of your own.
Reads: 39 (V)
